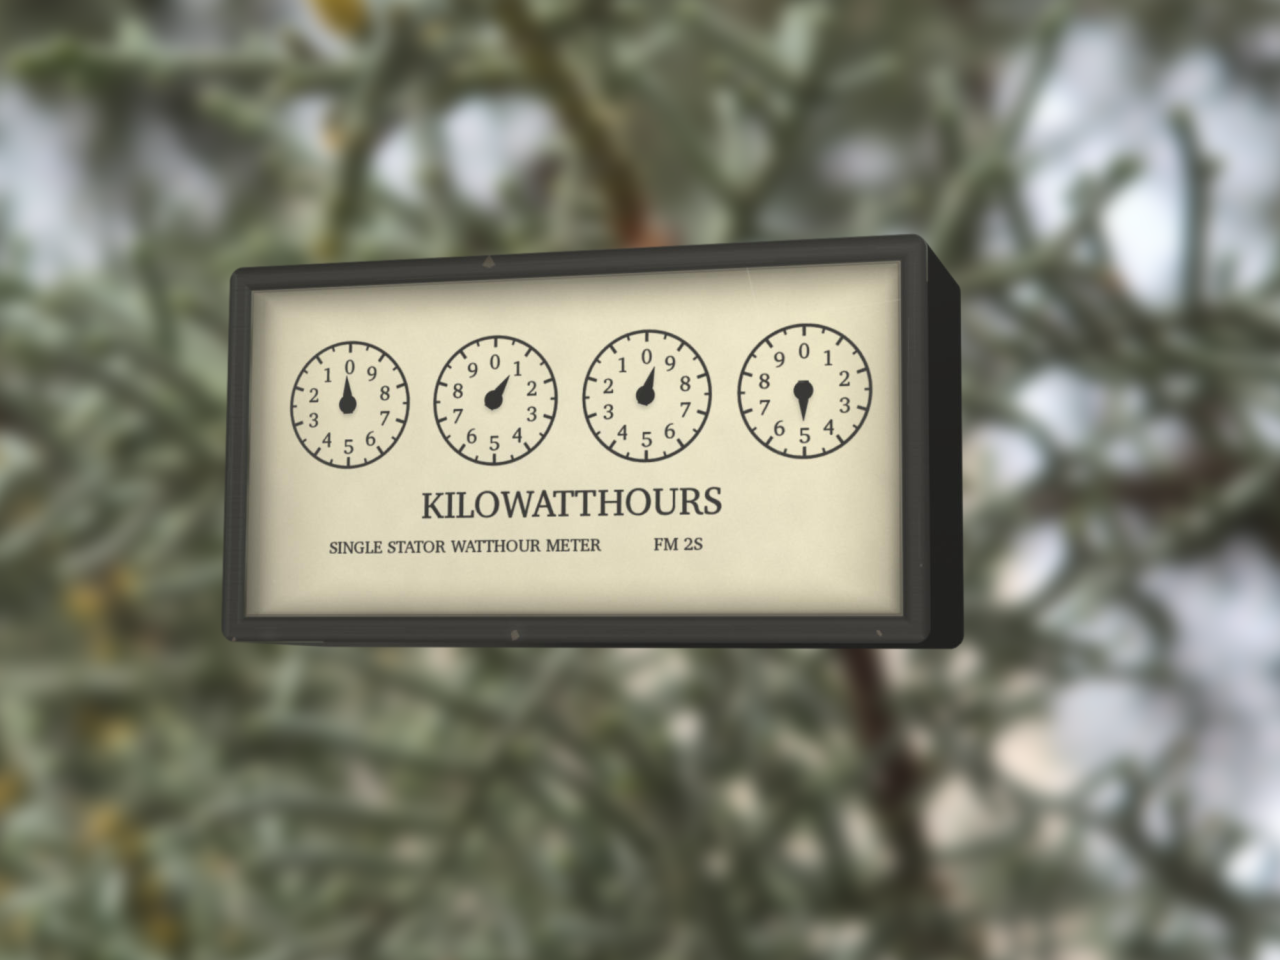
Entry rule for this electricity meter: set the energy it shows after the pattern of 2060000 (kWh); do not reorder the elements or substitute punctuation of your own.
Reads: 95 (kWh)
